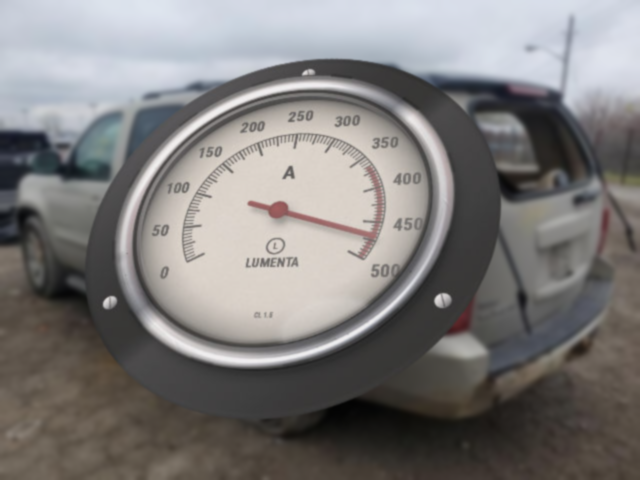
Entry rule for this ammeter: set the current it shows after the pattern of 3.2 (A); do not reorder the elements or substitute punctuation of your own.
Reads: 475 (A)
